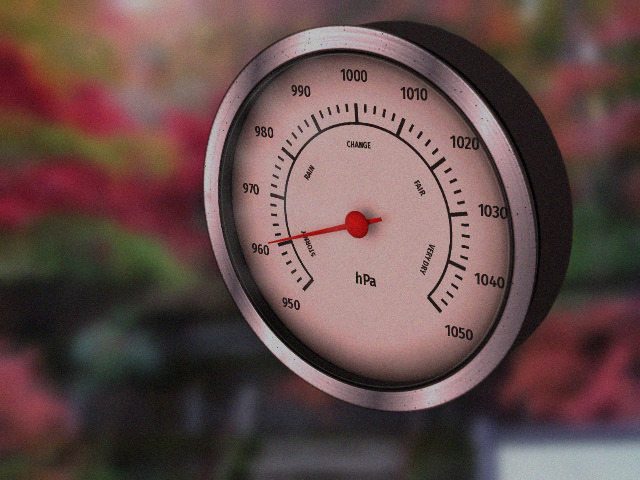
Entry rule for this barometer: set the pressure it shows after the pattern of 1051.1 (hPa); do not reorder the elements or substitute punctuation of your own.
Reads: 961 (hPa)
